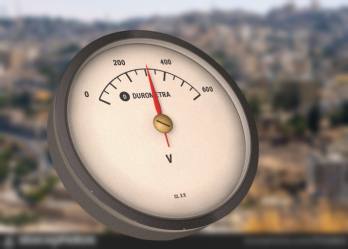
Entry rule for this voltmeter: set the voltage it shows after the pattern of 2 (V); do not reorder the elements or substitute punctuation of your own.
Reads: 300 (V)
